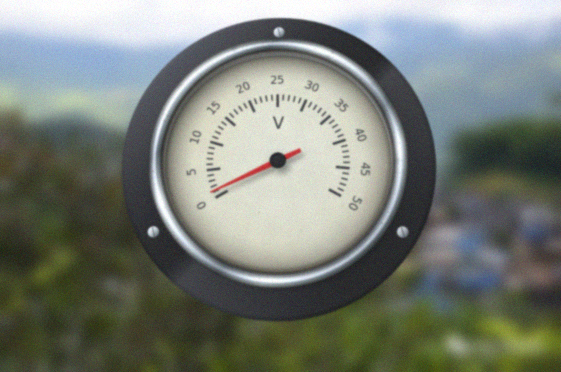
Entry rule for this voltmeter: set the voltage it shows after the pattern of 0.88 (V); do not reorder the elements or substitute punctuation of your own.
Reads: 1 (V)
